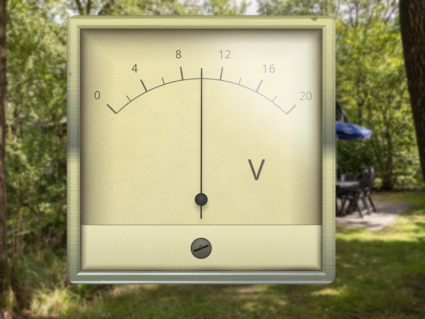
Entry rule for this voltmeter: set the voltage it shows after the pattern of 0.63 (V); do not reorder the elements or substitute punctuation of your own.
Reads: 10 (V)
